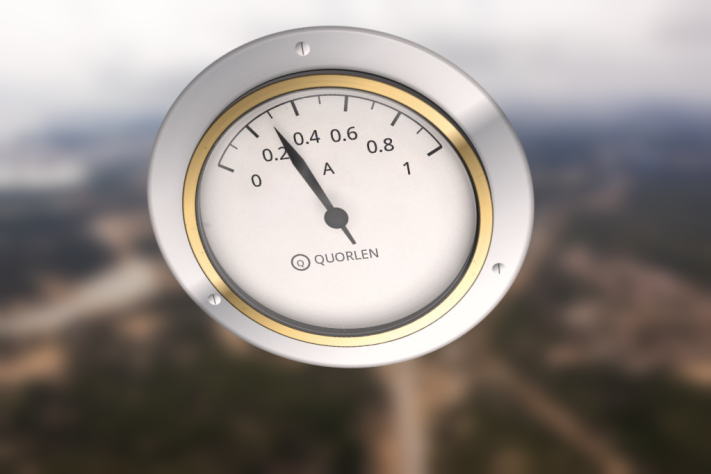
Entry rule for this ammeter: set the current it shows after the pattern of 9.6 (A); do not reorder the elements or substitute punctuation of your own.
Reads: 0.3 (A)
